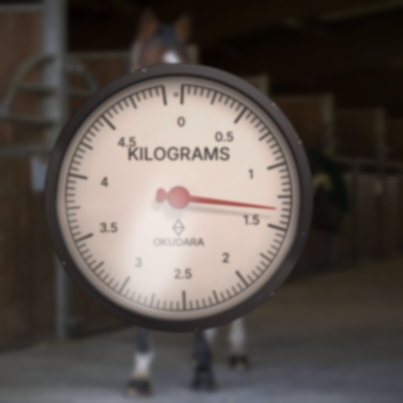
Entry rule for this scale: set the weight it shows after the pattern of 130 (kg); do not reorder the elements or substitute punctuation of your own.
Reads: 1.35 (kg)
